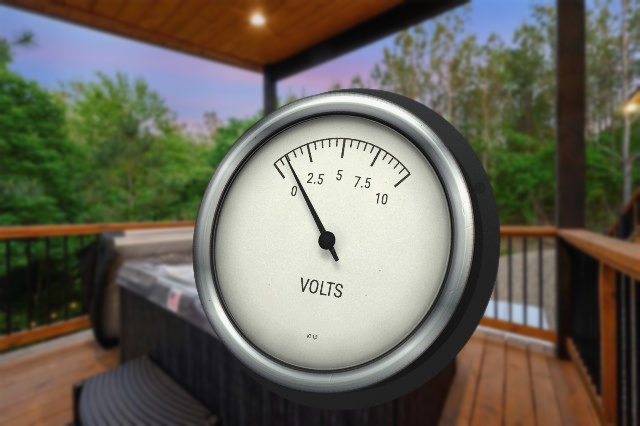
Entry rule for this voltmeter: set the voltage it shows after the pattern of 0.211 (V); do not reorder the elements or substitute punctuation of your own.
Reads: 1 (V)
